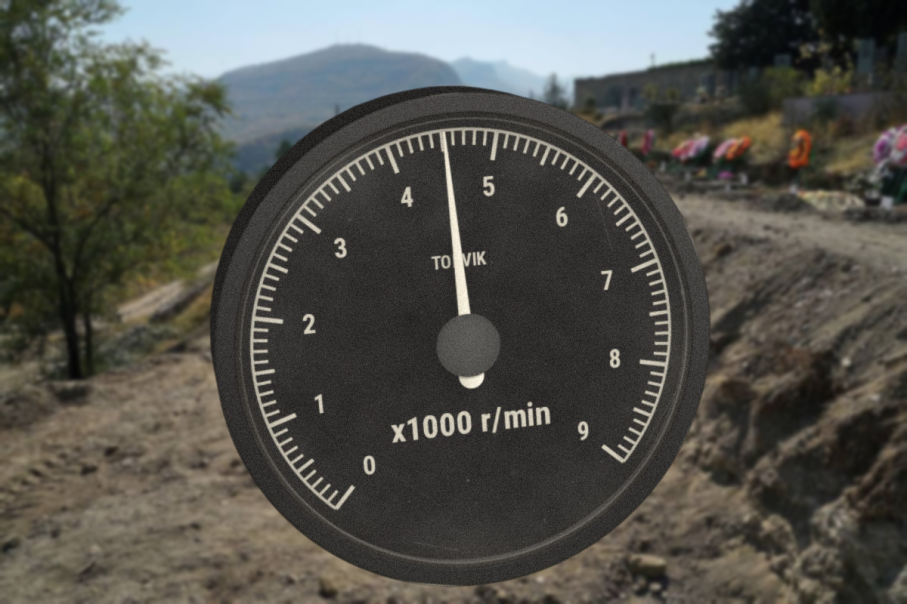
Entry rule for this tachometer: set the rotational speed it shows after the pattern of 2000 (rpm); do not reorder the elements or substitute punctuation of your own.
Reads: 4500 (rpm)
